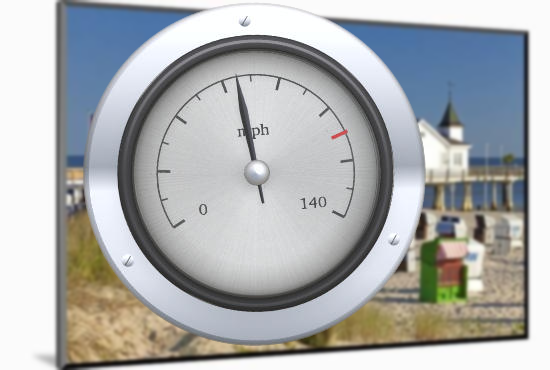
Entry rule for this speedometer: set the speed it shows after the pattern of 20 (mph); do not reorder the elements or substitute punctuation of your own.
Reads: 65 (mph)
